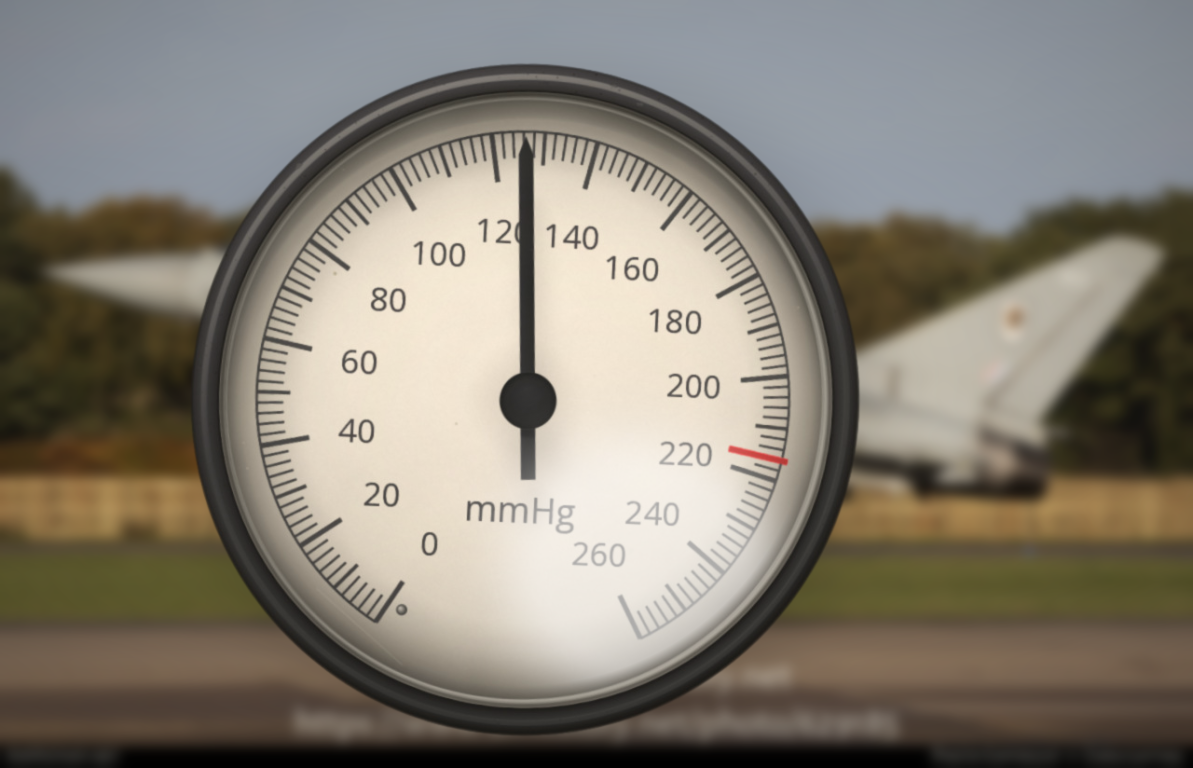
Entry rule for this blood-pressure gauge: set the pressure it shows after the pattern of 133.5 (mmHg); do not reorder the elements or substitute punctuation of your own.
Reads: 126 (mmHg)
